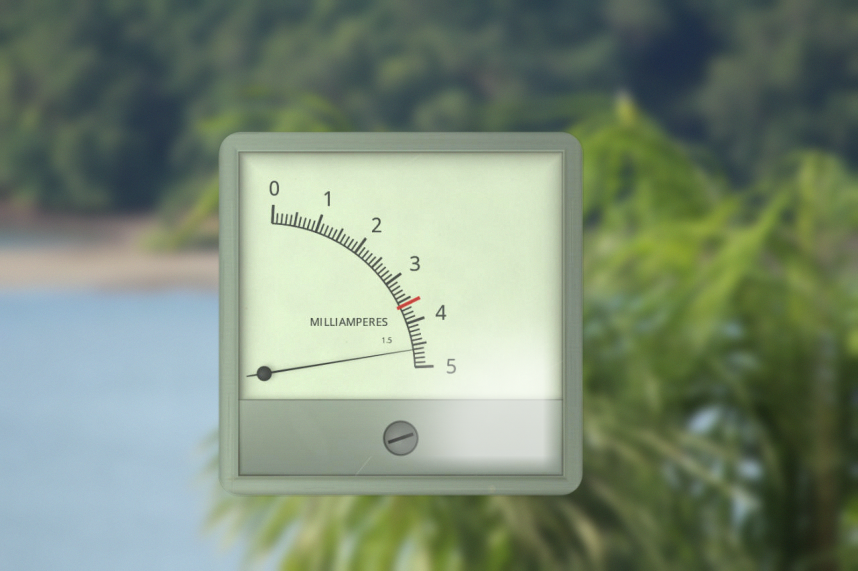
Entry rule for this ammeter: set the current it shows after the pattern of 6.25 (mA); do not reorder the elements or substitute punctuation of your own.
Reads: 4.6 (mA)
